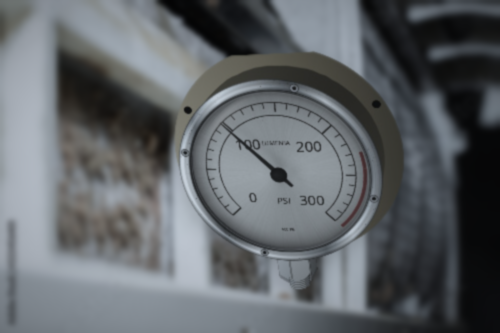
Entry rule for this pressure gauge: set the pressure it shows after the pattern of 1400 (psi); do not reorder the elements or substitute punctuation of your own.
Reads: 100 (psi)
